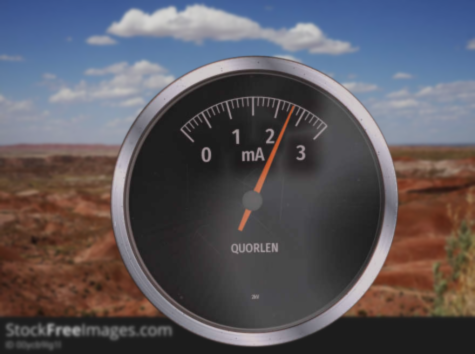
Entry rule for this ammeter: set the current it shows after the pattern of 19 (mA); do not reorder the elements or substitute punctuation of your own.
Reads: 2.3 (mA)
